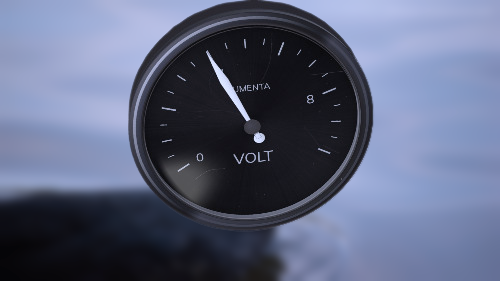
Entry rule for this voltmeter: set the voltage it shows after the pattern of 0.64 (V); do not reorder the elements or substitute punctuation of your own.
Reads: 4 (V)
